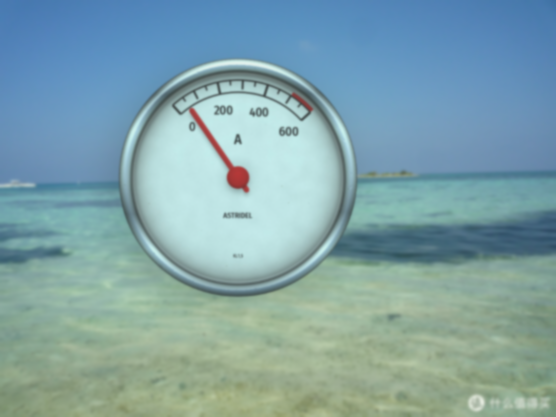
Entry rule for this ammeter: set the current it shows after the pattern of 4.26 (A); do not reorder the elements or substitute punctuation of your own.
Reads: 50 (A)
